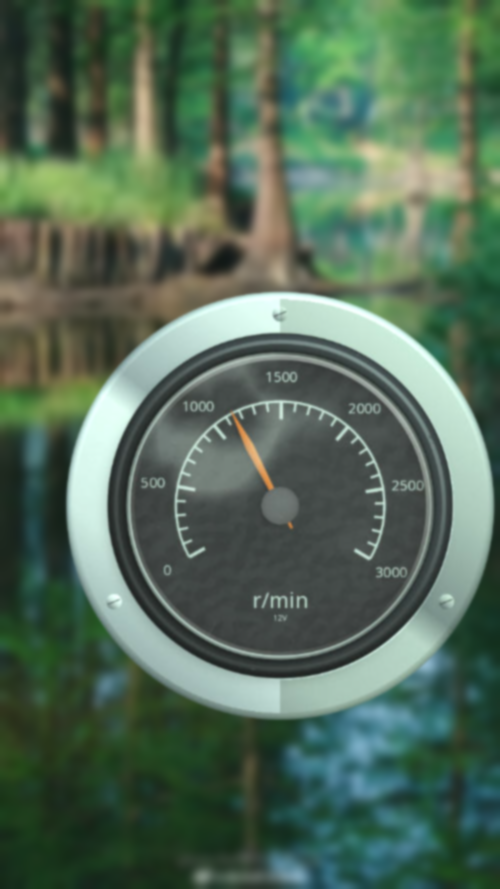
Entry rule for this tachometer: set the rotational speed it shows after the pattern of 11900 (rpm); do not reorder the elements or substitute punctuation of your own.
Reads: 1150 (rpm)
